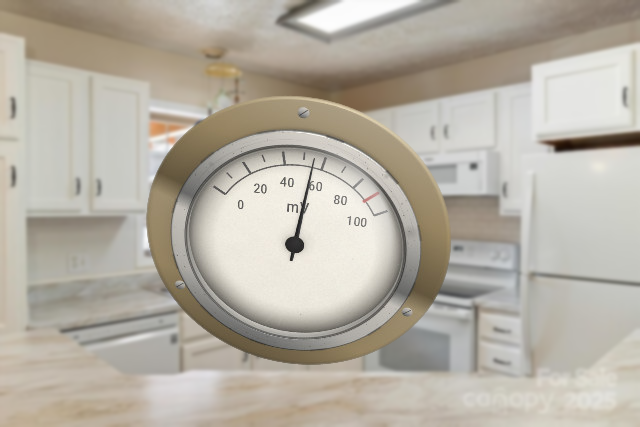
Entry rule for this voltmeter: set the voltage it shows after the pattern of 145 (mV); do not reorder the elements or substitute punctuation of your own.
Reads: 55 (mV)
